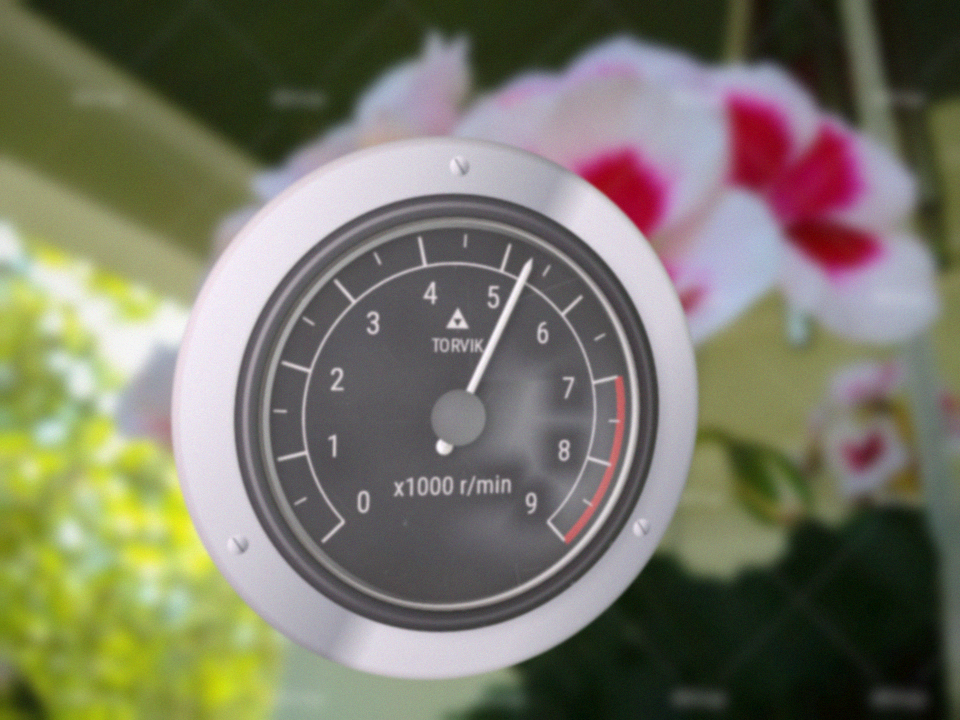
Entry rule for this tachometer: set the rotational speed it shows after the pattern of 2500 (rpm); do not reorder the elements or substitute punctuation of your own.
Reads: 5250 (rpm)
